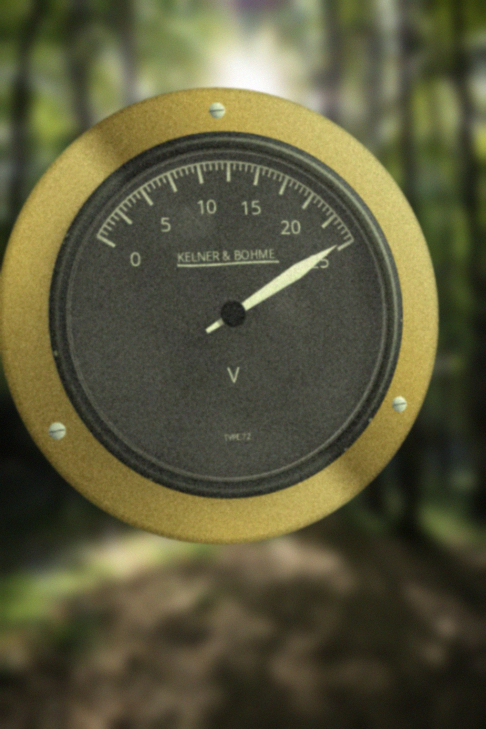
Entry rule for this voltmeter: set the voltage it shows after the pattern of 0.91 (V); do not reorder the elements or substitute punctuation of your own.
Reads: 24.5 (V)
